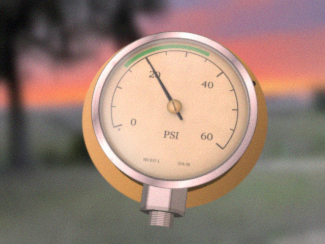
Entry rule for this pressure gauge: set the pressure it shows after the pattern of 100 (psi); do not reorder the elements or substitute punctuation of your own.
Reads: 20 (psi)
